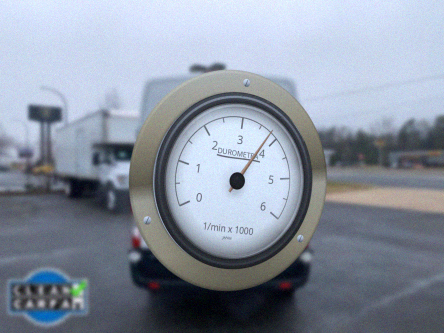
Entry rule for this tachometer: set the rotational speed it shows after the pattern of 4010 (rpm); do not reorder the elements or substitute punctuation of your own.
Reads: 3750 (rpm)
